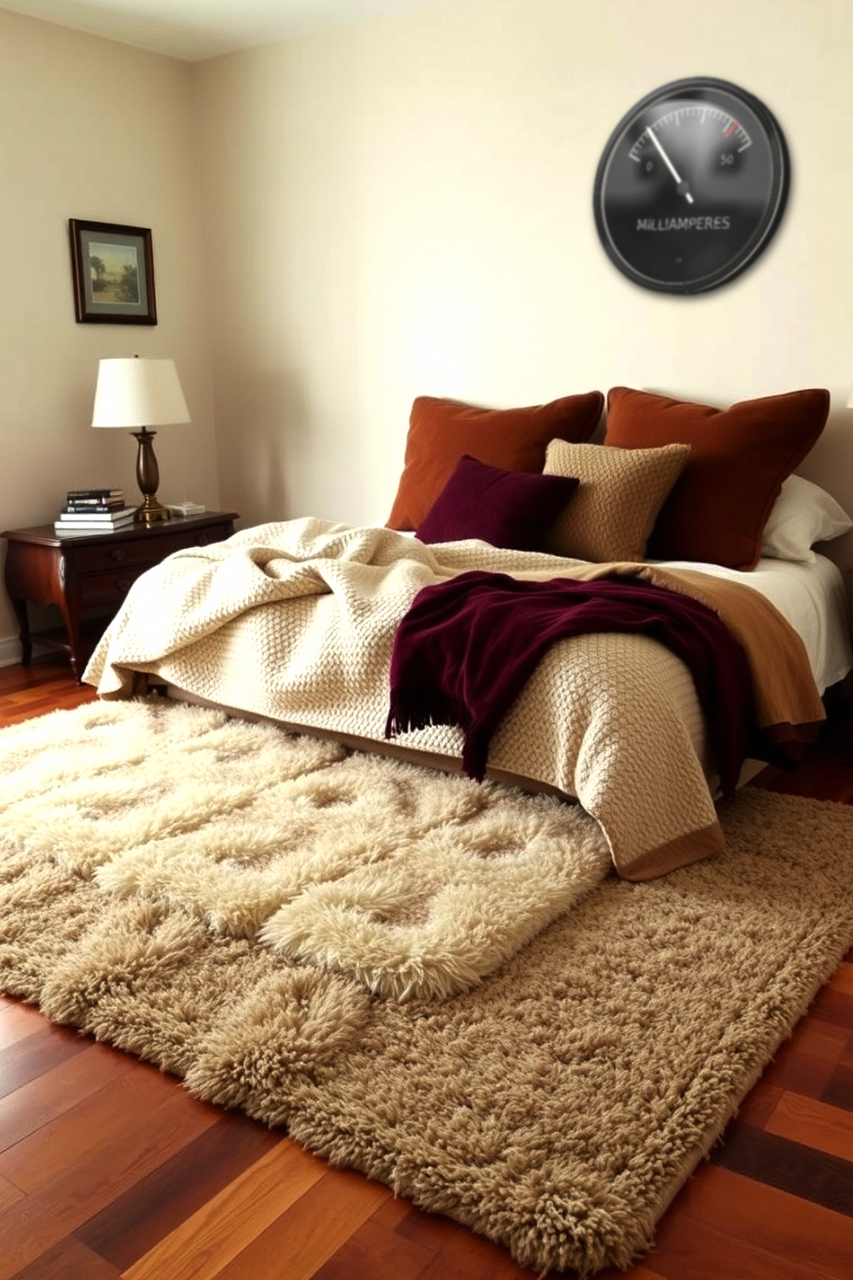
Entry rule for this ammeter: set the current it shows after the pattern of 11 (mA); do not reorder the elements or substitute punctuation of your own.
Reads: 10 (mA)
